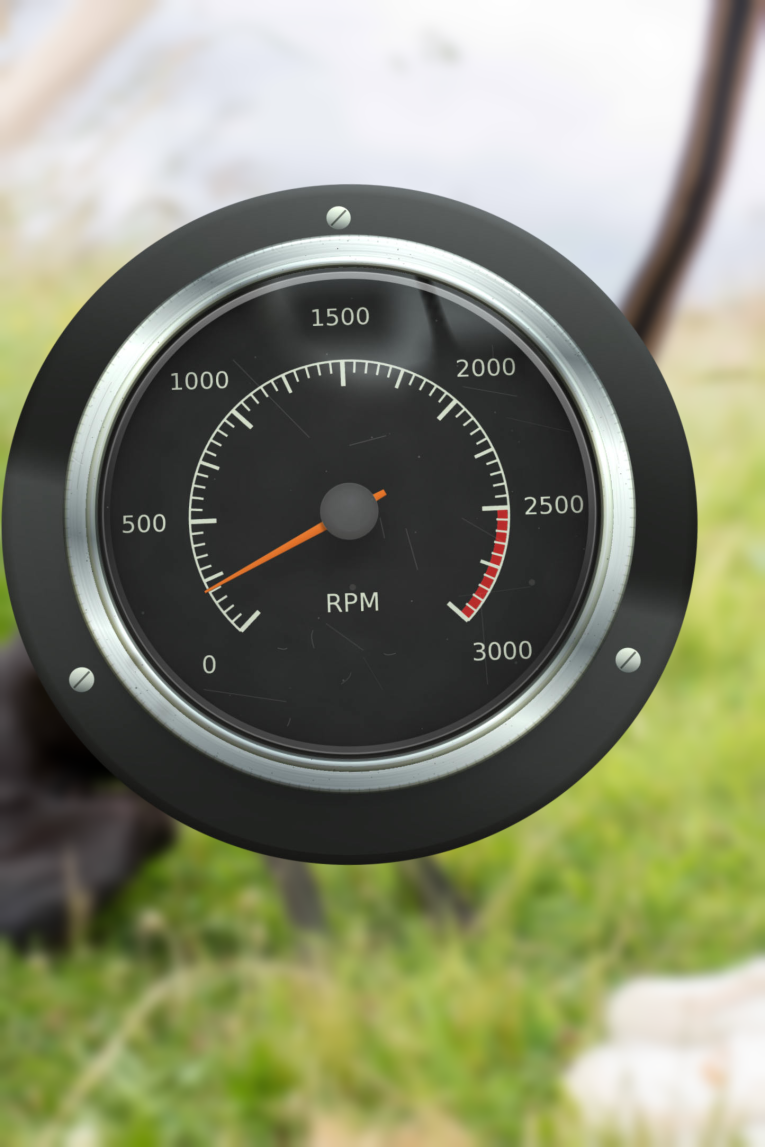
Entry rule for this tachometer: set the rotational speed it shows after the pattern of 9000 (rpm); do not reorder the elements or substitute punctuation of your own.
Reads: 200 (rpm)
